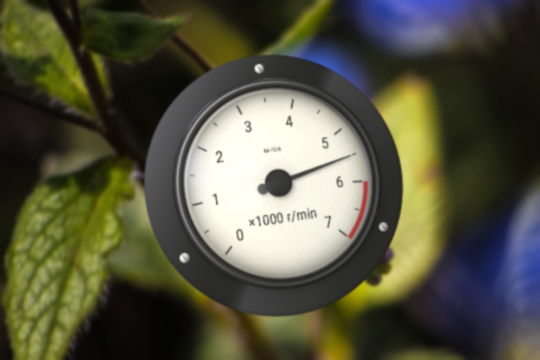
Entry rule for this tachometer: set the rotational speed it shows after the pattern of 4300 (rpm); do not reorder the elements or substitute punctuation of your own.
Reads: 5500 (rpm)
